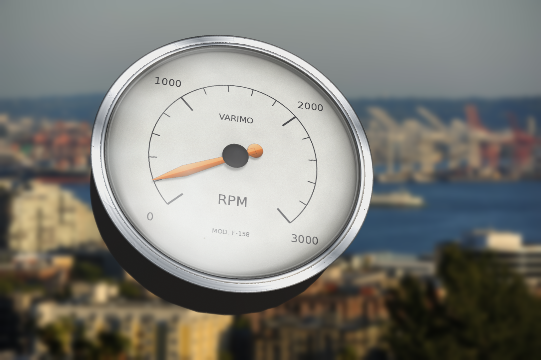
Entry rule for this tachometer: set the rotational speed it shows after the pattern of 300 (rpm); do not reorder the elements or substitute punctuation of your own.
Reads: 200 (rpm)
